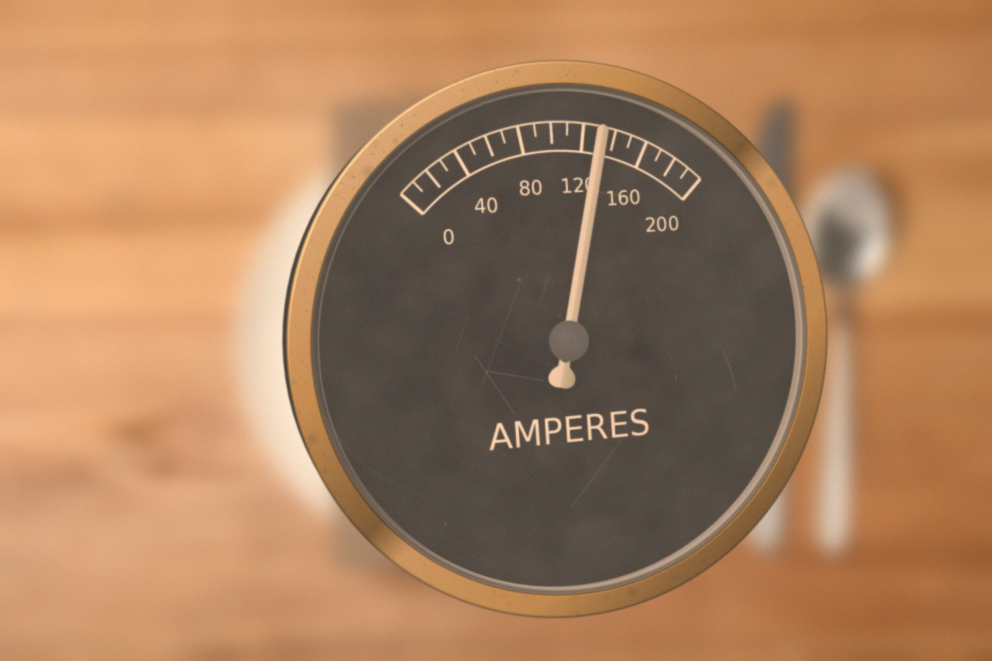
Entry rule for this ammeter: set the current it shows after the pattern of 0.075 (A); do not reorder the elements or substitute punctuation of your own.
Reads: 130 (A)
